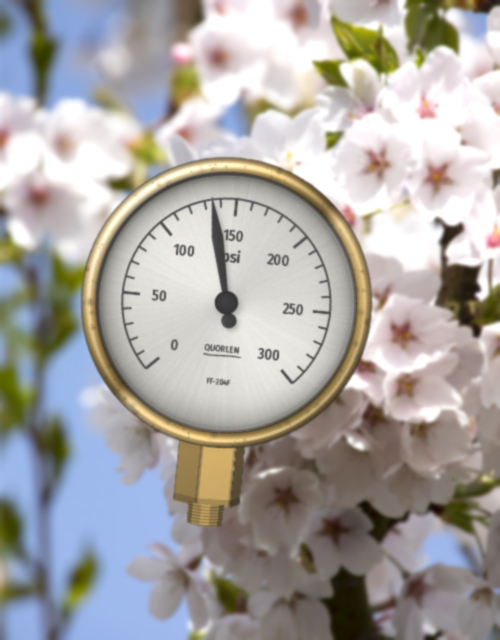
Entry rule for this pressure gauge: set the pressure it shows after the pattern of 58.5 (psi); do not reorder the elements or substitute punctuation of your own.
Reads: 135 (psi)
